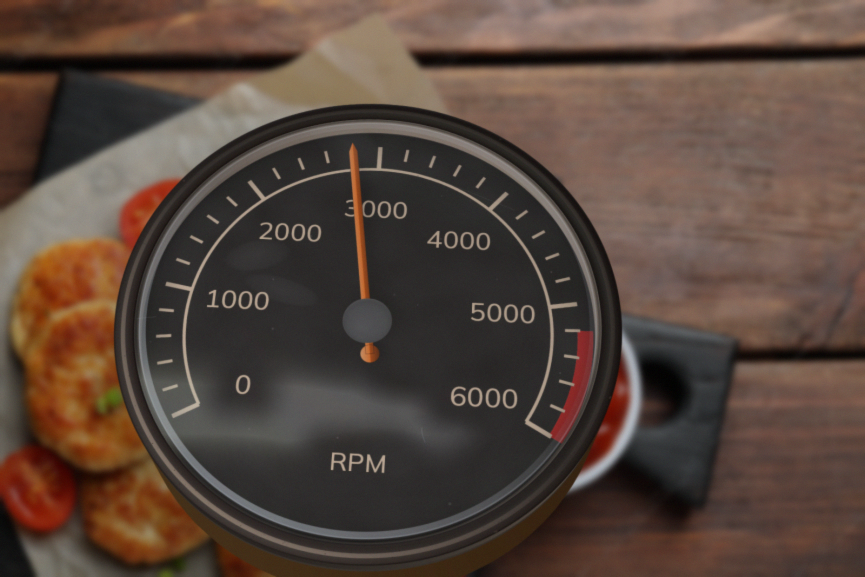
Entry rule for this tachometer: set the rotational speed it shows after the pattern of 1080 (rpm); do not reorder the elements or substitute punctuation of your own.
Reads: 2800 (rpm)
